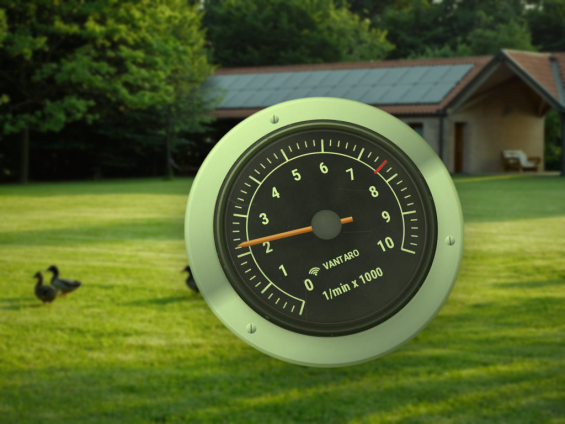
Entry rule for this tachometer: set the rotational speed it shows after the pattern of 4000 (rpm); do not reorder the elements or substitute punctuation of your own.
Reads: 2200 (rpm)
